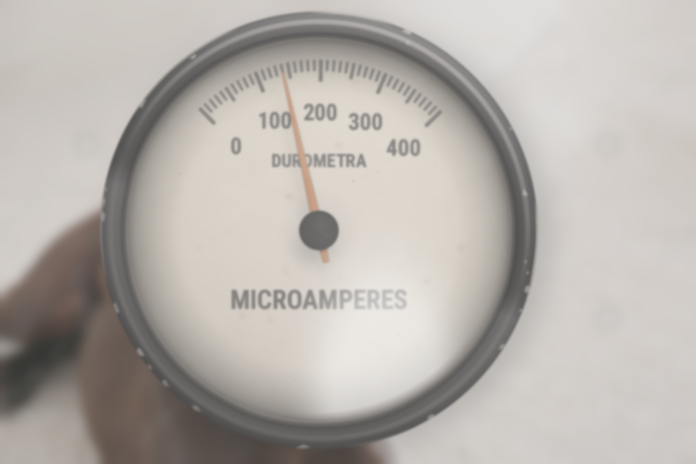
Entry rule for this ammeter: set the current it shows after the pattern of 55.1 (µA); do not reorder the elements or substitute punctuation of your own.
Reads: 140 (µA)
